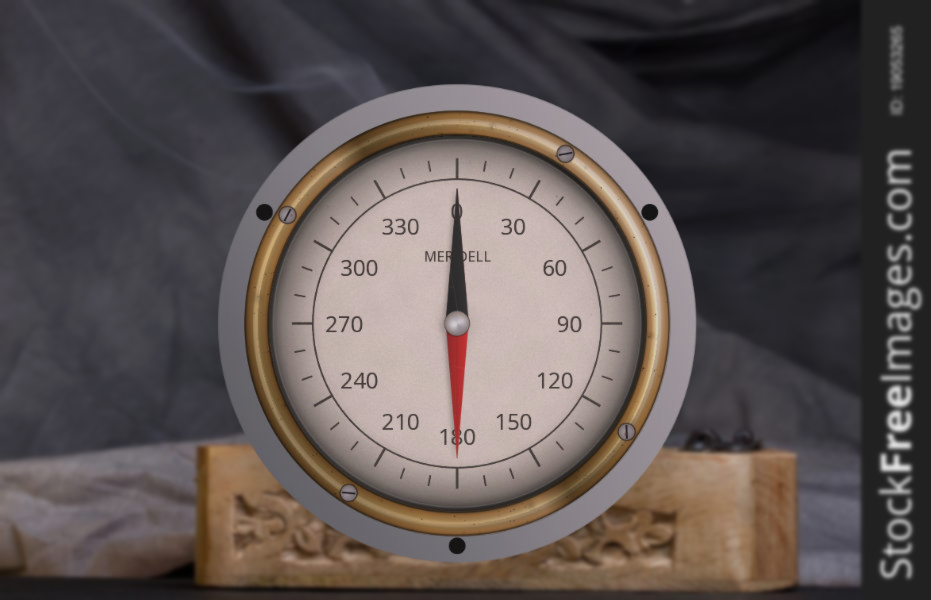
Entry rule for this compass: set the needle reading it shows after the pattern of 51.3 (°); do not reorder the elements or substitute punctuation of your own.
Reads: 180 (°)
